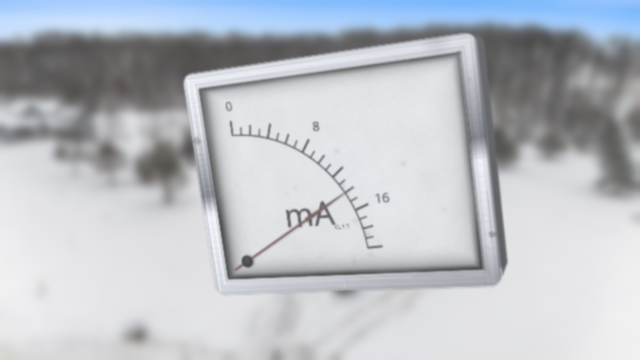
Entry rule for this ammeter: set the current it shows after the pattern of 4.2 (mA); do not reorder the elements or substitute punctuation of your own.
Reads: 14 (mA)
